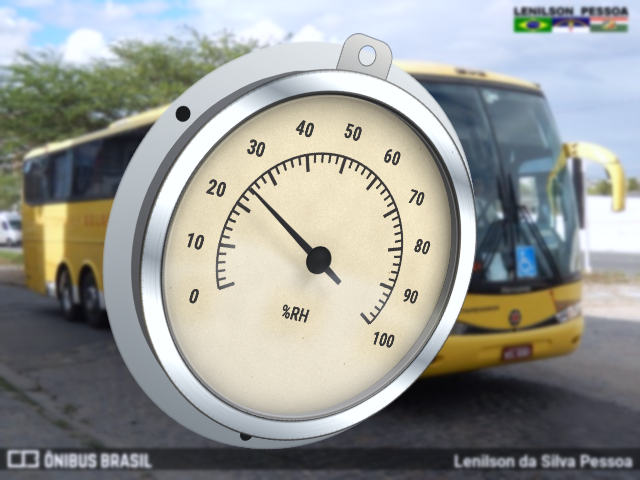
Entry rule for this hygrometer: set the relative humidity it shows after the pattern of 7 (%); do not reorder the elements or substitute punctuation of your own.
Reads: 24 (%)
